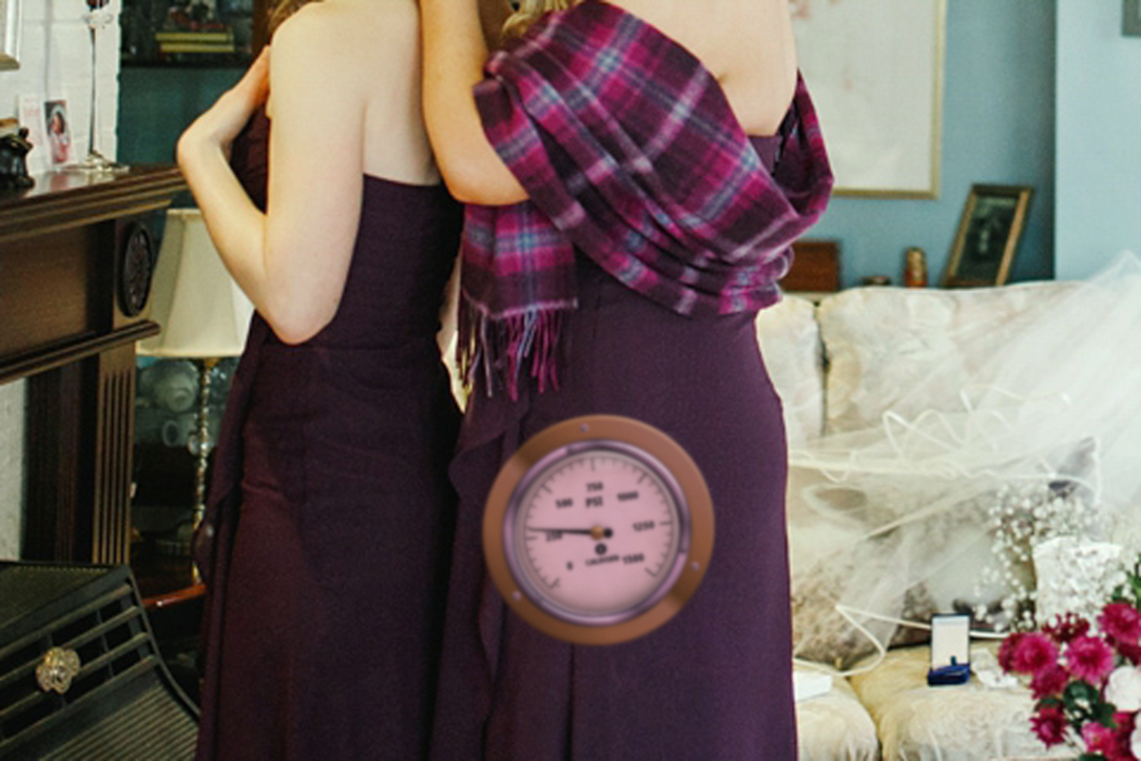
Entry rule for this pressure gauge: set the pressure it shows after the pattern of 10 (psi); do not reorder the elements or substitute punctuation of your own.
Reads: 300 (psi)
